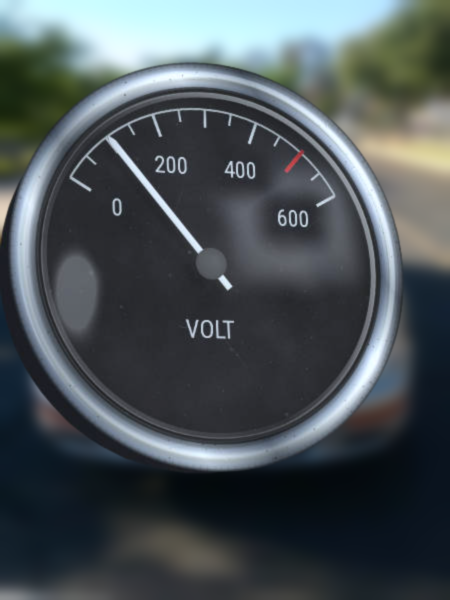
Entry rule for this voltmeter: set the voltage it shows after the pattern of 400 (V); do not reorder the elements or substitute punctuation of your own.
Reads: 100 (V)
